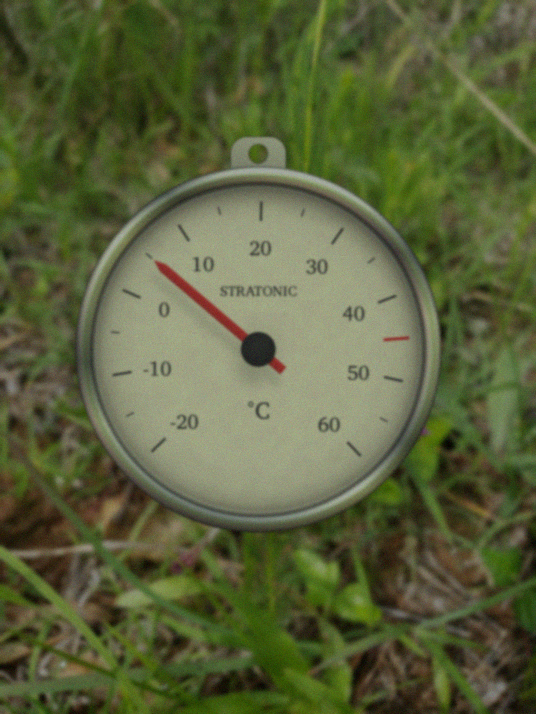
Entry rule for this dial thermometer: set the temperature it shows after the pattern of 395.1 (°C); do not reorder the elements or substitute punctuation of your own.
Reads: 5 (°C)
